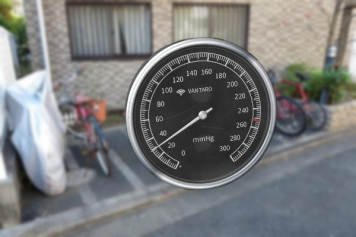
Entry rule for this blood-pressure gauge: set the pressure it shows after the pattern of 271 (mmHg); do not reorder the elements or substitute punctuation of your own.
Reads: 30 (mmHg)
